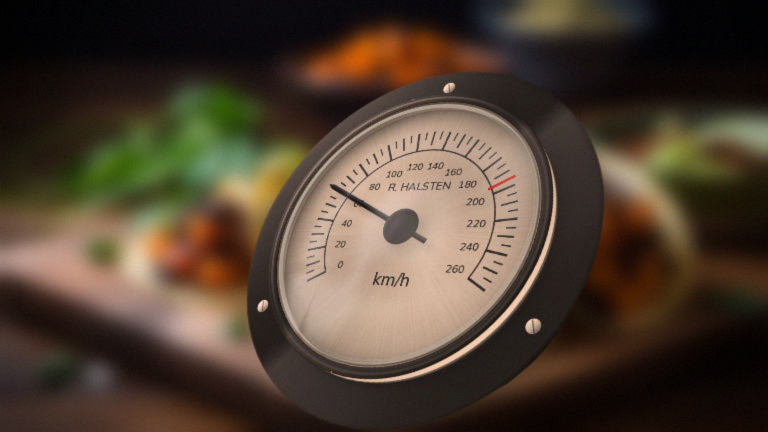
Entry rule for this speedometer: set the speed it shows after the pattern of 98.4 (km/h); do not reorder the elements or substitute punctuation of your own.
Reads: 60 (km/h)
